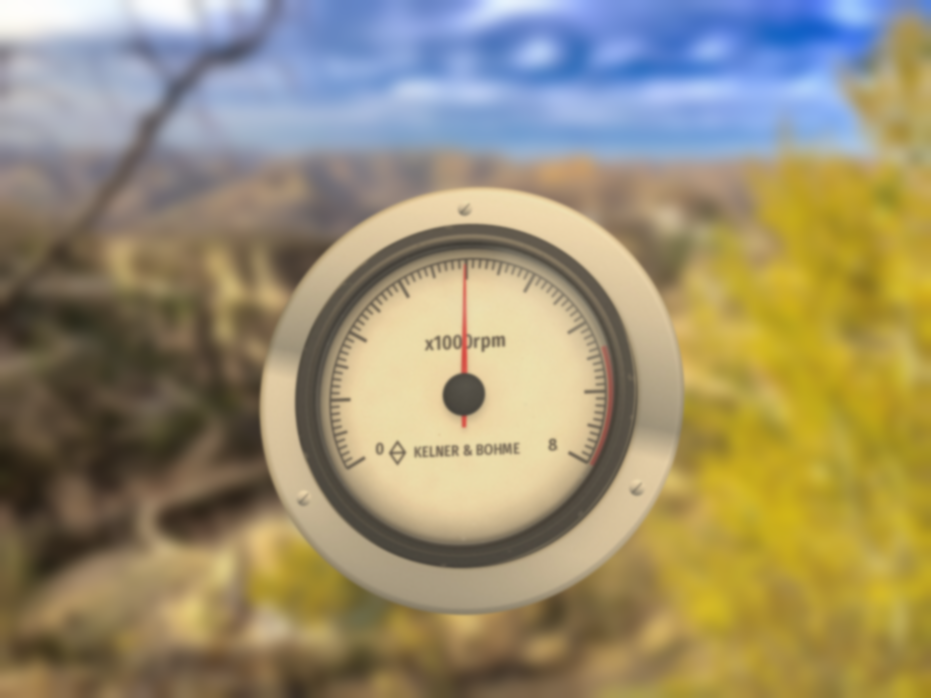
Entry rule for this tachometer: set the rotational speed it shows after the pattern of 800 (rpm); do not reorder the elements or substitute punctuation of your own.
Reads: 4000 (rpm)
